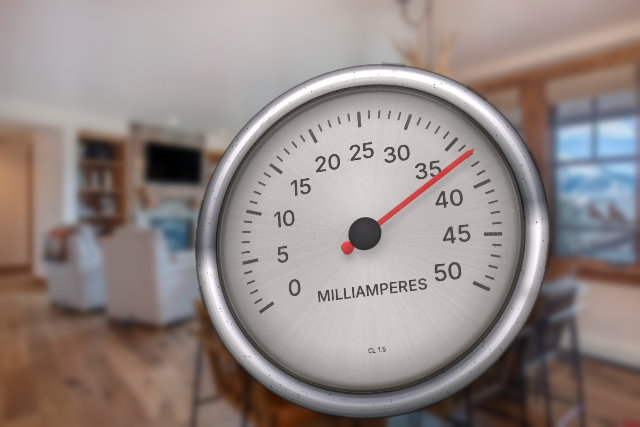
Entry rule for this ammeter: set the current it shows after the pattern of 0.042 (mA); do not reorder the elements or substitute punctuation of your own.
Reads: 37 (mA)
